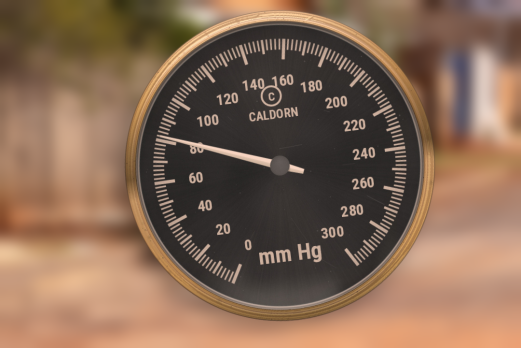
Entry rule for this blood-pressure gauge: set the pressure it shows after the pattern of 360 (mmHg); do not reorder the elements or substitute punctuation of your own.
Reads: 82 (mmHg)
